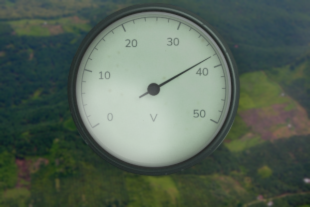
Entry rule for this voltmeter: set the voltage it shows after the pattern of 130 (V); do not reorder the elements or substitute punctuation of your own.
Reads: 38 (V)
